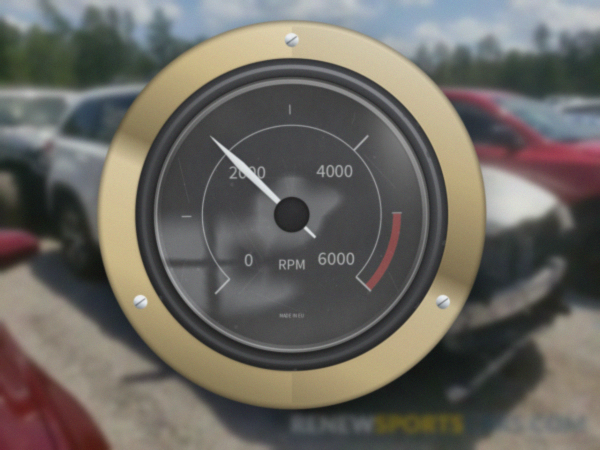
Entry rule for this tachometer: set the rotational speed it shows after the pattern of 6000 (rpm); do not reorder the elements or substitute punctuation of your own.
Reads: 2000 (rpm)
